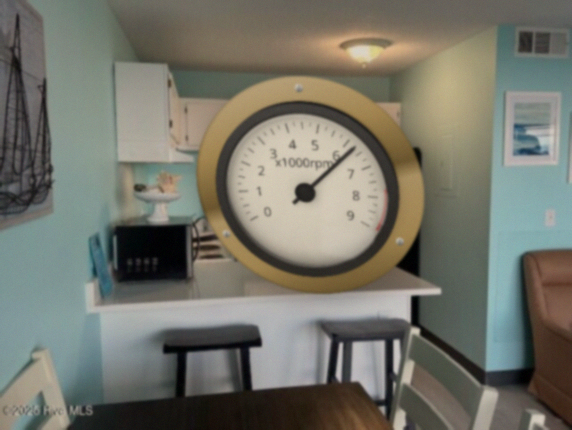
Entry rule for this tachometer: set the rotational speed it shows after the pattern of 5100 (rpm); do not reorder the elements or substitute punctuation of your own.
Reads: 6250 (rpm)
